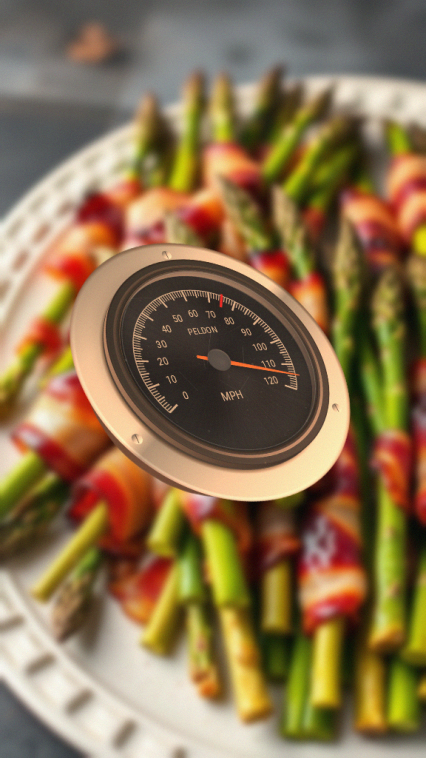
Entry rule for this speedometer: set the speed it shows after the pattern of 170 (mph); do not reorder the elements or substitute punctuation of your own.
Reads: 115 (mph)
